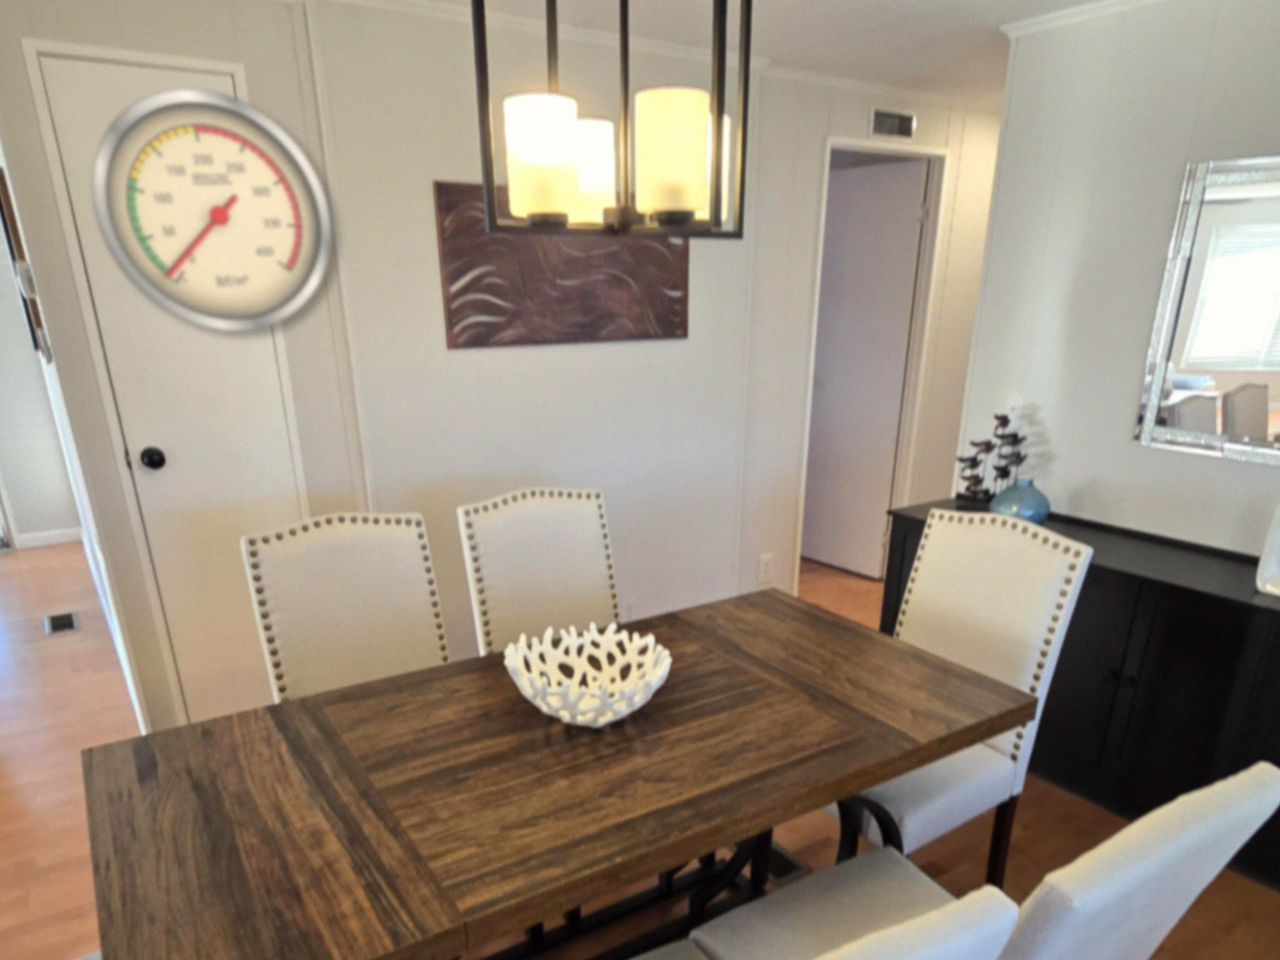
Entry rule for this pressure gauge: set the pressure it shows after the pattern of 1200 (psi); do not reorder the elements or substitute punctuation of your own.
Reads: 10 (psi)
